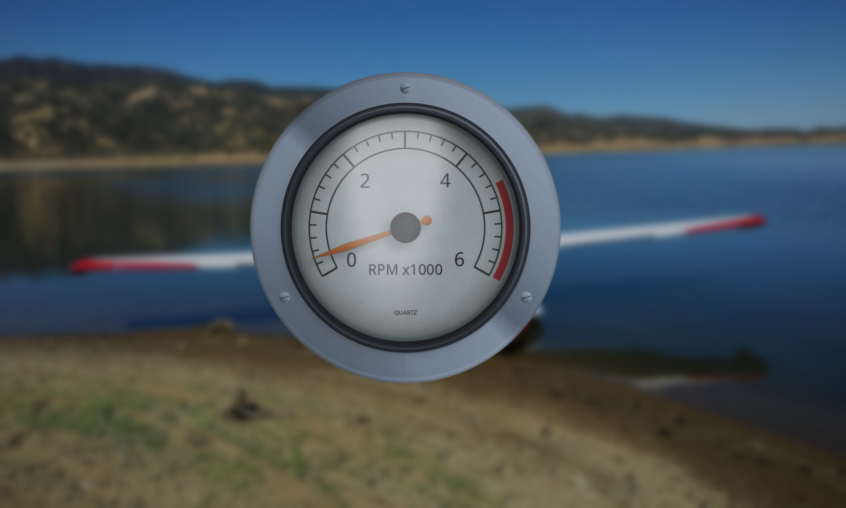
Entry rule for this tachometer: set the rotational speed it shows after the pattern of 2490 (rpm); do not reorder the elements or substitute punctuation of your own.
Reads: 300 (rpm)
